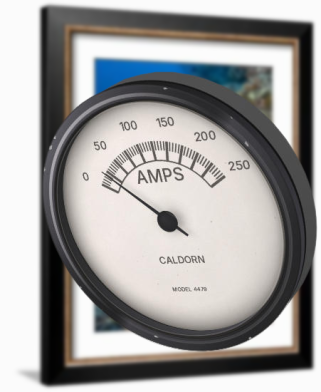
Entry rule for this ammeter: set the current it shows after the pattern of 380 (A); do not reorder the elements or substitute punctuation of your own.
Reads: 25 (A)
